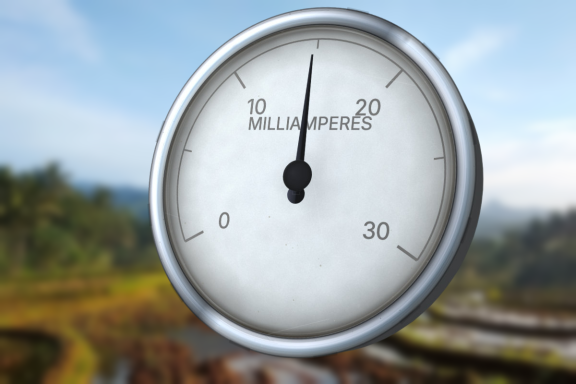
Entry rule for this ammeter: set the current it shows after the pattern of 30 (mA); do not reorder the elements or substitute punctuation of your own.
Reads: 15 (mA)
